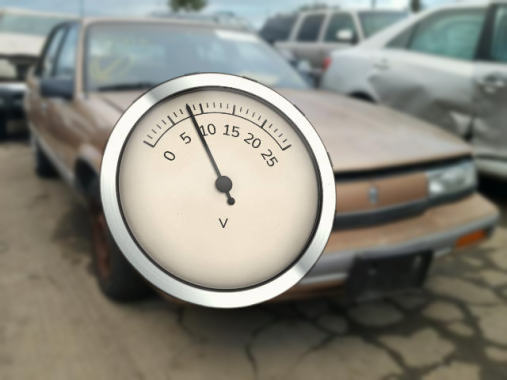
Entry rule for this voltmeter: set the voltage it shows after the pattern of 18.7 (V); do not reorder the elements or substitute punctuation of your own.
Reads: 8 (V)
